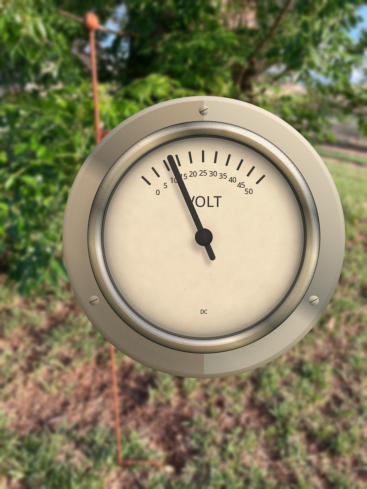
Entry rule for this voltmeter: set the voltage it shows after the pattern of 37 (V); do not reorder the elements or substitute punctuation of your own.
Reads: 12.5 (V)
